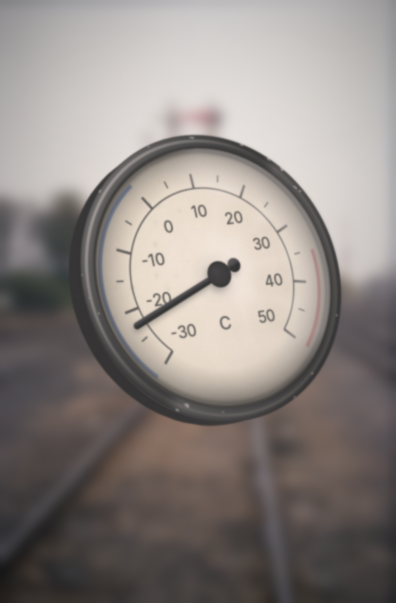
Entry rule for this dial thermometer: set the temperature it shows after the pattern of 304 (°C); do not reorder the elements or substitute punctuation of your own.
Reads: -22.5 (°C)
